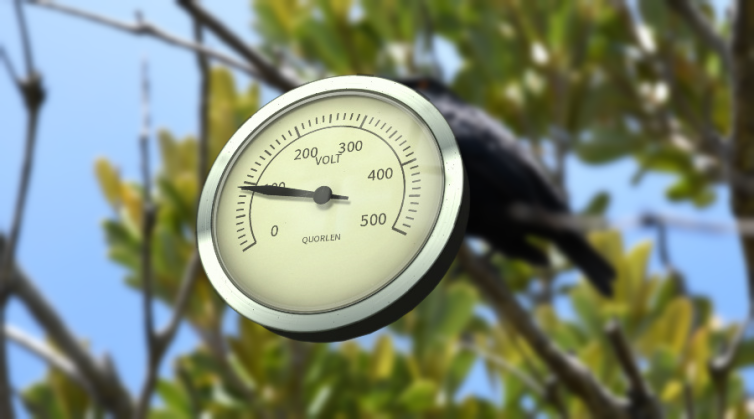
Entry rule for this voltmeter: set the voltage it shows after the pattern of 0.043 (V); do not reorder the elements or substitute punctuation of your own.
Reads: 90 (V)
